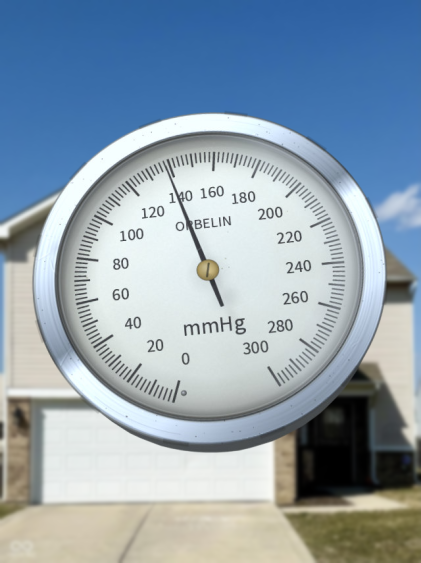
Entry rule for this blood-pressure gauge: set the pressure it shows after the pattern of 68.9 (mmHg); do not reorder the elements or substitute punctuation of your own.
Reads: 138 (mmHg)
